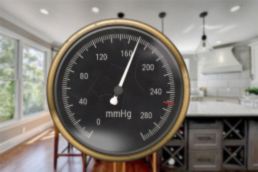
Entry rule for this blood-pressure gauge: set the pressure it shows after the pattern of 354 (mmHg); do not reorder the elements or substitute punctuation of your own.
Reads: 170 (mmHg)
